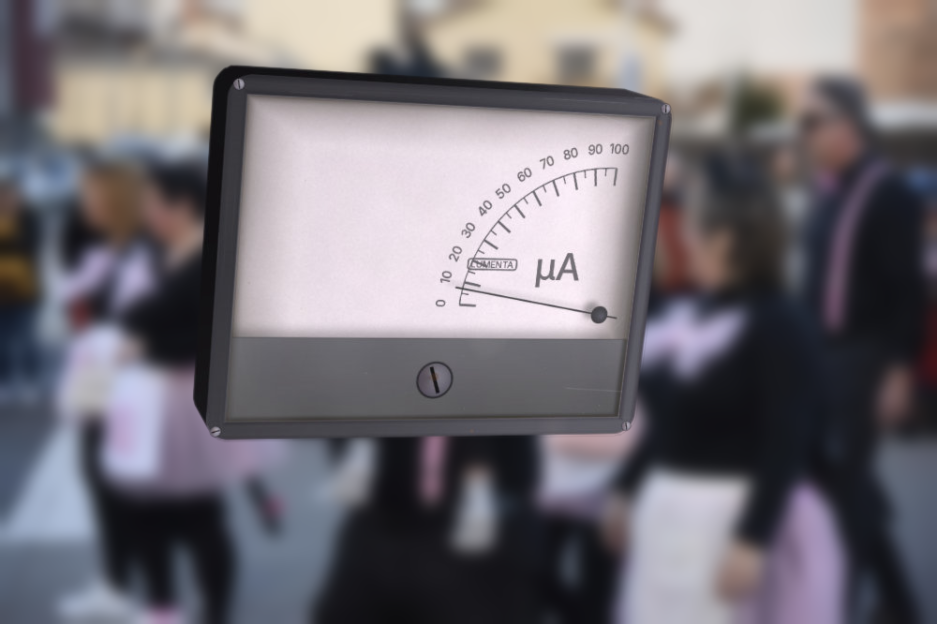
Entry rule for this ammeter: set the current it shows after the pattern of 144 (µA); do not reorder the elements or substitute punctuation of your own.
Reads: 7.5 (µA)
